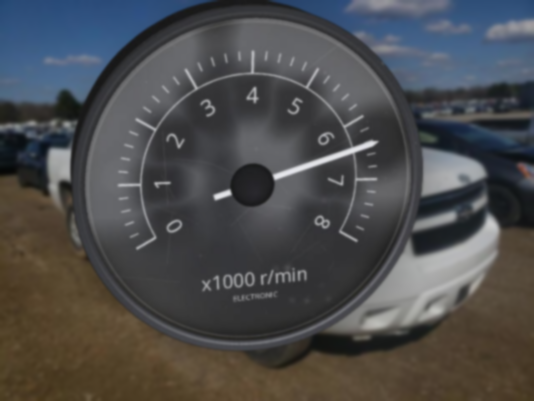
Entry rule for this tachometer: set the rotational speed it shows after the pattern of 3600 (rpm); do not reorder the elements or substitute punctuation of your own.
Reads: 6400 (rpm)
